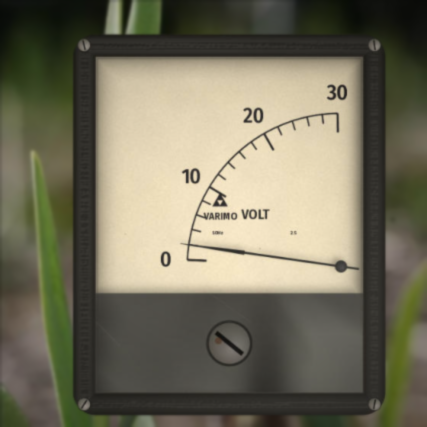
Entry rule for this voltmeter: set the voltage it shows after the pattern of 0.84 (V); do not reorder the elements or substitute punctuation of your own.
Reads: 2 (V)
